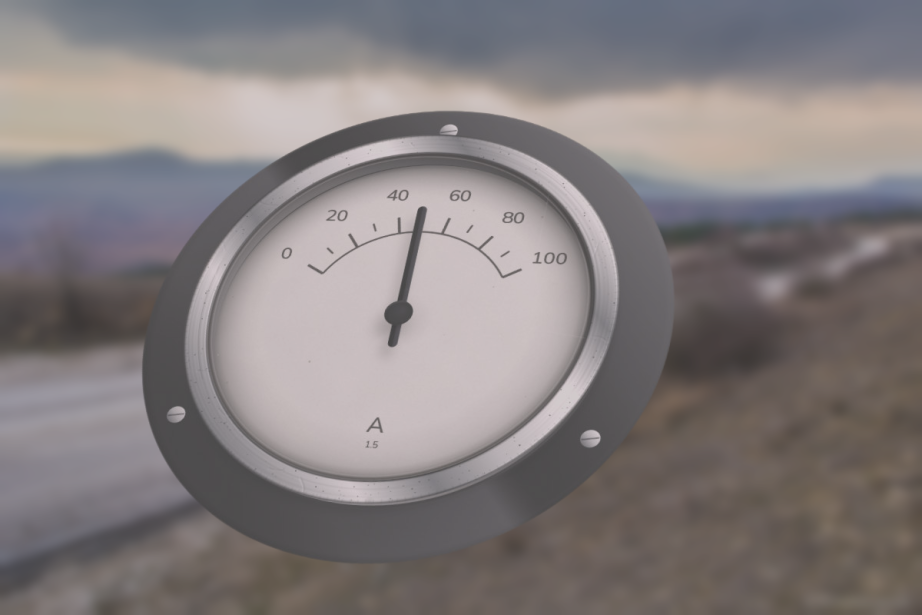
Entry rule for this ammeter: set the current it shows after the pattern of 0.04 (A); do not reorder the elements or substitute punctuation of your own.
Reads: 50 (A)
